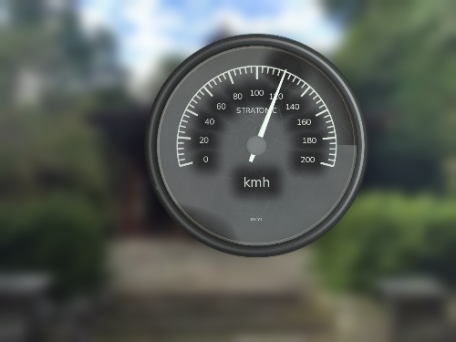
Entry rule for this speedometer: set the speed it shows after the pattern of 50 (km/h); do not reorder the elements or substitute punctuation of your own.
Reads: 120 (km/h)
